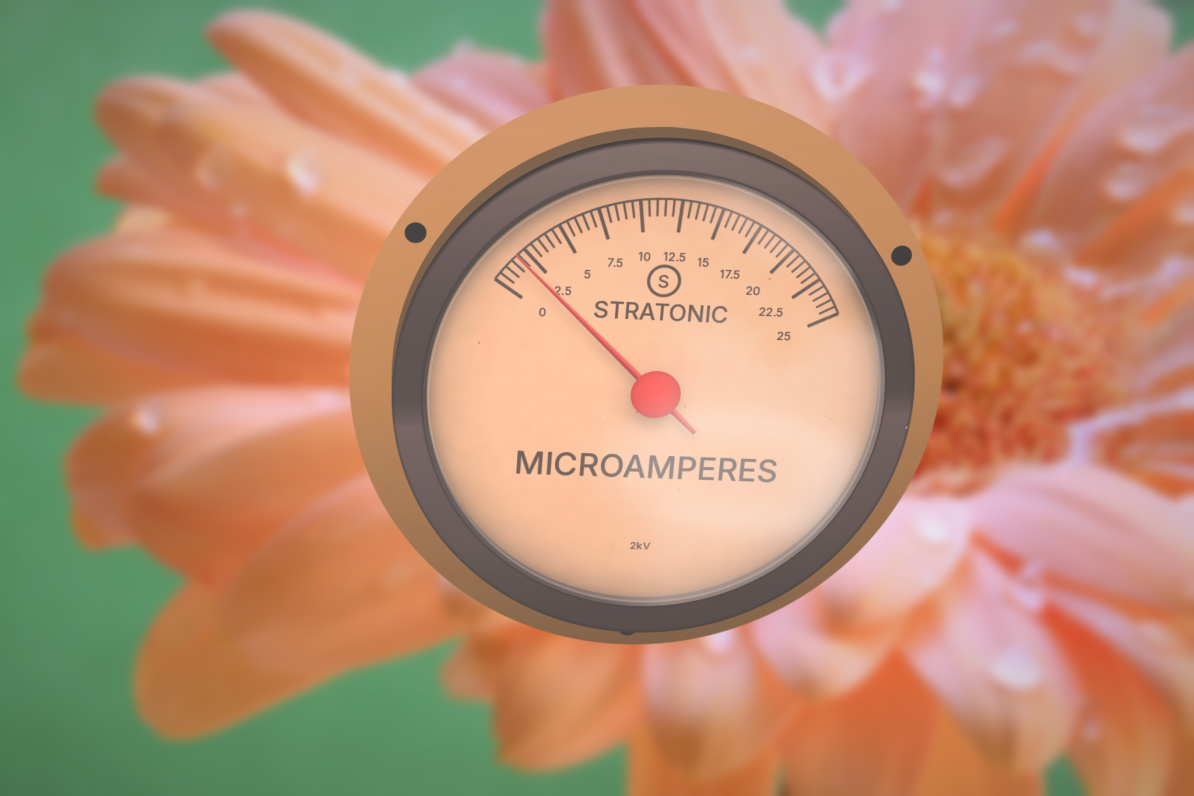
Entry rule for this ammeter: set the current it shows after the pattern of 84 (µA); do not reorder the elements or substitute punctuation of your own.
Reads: 2 (µA)
